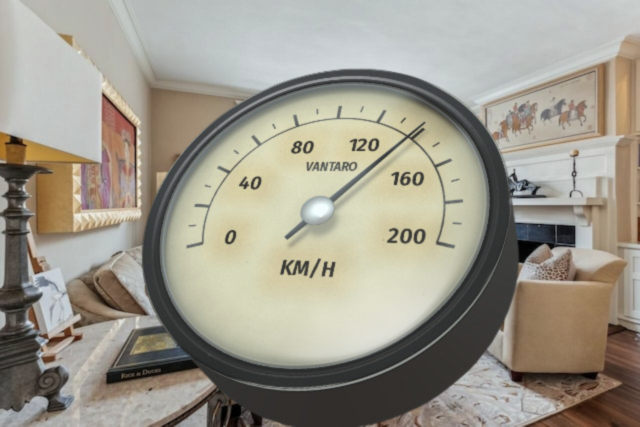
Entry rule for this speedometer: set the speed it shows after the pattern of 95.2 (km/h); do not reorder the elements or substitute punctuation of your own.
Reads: 140 (km/h)
